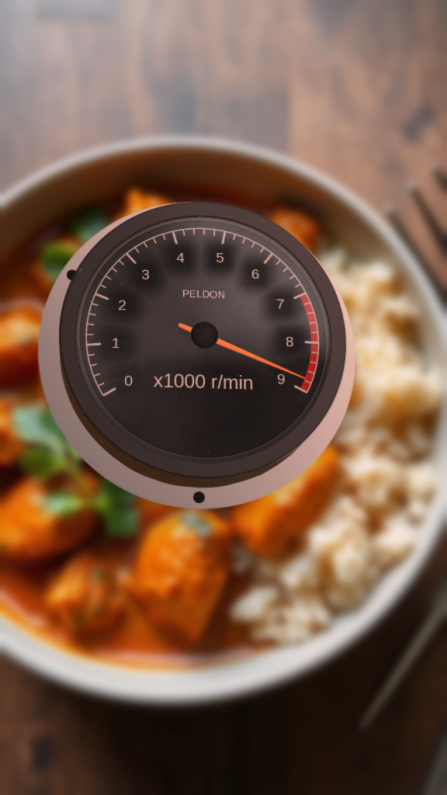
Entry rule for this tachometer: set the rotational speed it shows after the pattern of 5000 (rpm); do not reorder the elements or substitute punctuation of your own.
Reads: 8800 (rpm)
